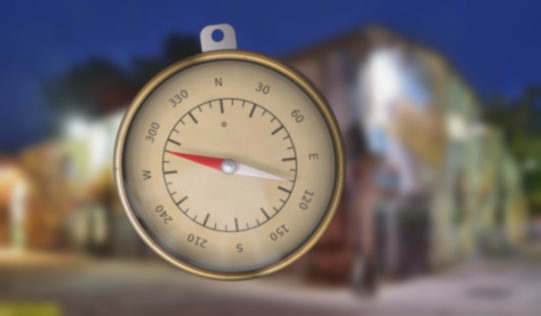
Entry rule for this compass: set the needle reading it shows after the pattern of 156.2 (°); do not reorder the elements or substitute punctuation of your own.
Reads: 290 (°)
